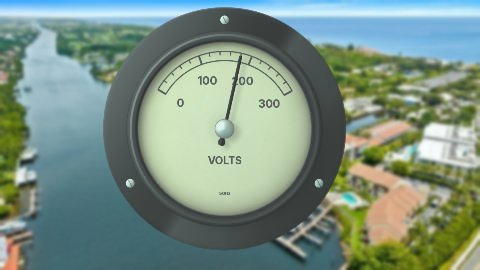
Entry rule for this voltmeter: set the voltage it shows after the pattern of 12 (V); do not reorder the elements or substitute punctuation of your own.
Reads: 180 (V)
